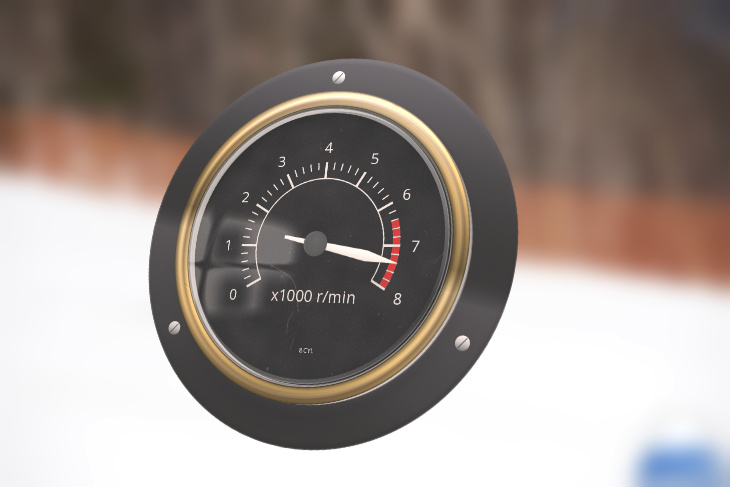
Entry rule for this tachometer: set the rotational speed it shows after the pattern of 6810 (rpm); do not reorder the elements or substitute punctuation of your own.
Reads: 7400 (rpm)
